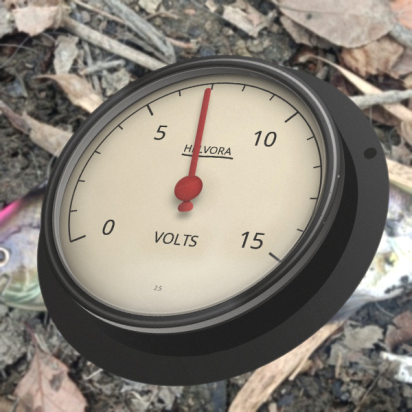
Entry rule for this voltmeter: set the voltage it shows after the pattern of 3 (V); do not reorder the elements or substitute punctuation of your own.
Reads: 7 (V)
